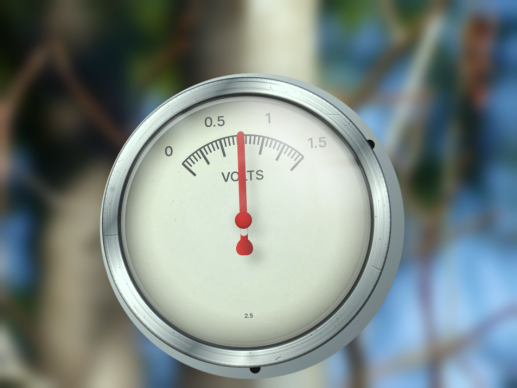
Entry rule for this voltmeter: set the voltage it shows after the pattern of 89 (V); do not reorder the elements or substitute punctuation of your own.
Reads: 0.75 (V)
